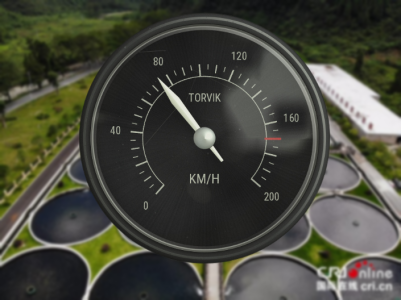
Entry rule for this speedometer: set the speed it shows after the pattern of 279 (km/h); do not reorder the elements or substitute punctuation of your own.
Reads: 75 (km/h)
